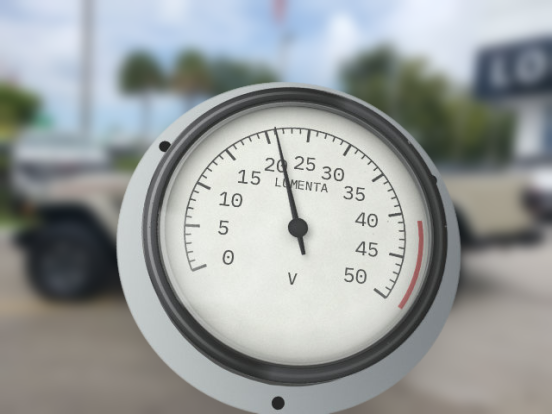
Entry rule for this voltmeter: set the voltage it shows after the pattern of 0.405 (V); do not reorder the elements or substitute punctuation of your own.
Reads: 21 (V)
